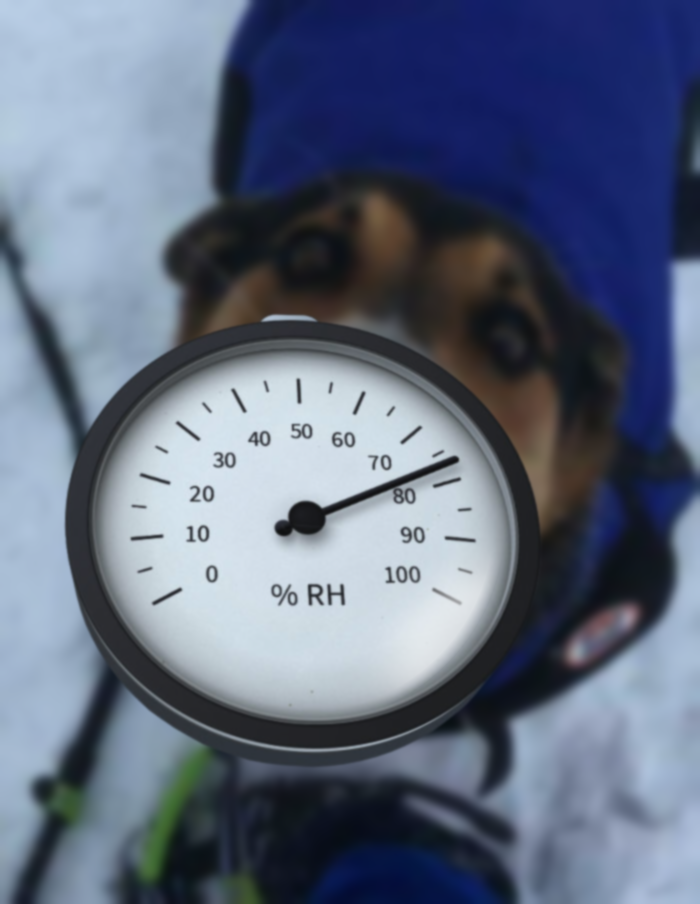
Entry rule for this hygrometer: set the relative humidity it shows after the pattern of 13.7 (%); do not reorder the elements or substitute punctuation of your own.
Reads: 77.5 (%)
